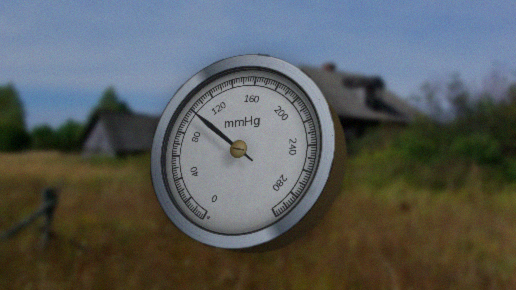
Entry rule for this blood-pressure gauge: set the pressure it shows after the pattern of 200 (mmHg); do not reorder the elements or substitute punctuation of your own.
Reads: 100 (mmHg)
